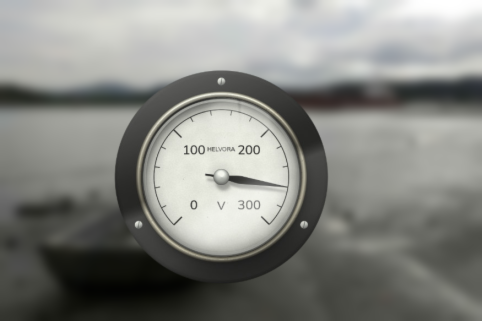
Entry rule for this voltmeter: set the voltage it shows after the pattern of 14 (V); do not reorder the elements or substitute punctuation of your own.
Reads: 260 (V)
